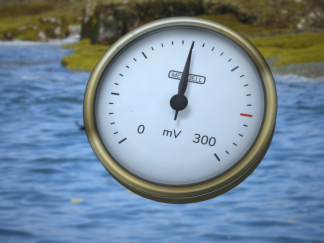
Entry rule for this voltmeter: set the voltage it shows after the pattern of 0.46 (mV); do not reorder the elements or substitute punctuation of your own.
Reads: 150 (mV)
